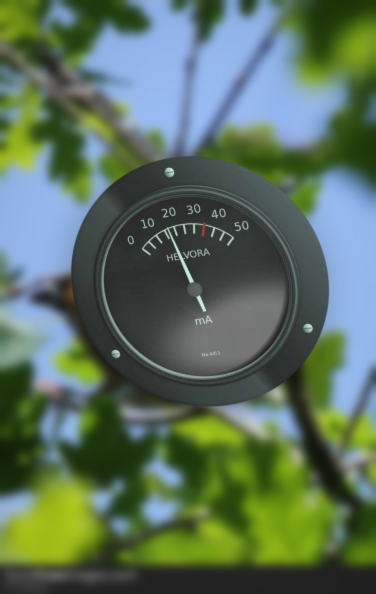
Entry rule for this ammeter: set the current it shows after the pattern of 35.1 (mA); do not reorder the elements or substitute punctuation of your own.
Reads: 17.5 (mA)
